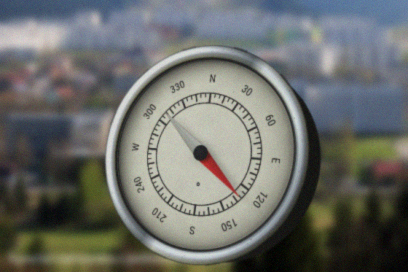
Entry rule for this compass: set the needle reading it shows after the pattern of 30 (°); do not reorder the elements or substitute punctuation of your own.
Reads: 130 (°)
